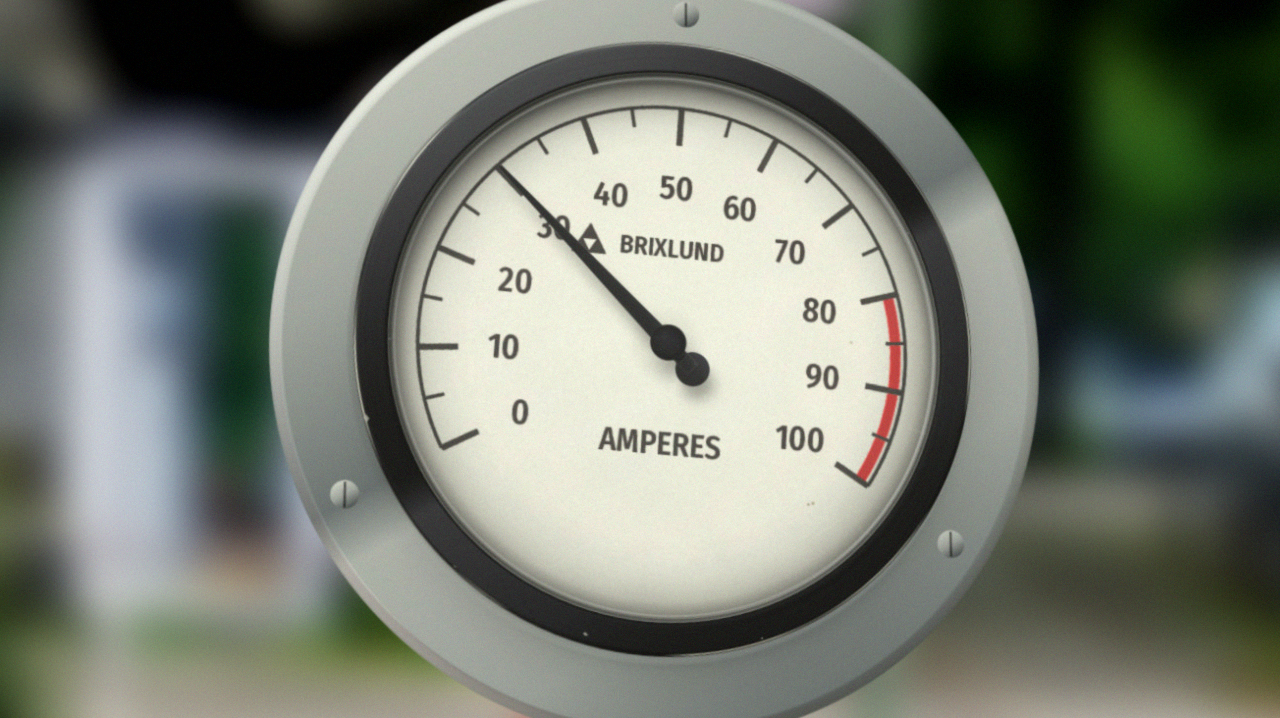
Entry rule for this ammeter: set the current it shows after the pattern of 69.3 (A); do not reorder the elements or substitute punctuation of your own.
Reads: 30 (A)
